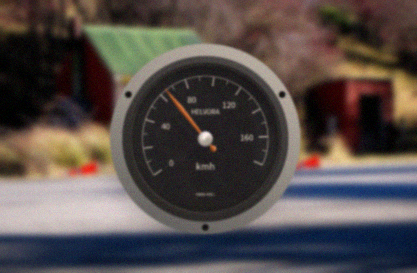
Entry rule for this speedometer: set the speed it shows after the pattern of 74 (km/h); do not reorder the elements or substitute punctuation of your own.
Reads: 65 (km/h)
